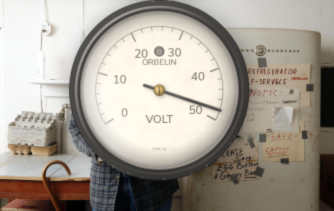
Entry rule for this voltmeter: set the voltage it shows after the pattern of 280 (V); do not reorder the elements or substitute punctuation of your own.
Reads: 48 (V)
